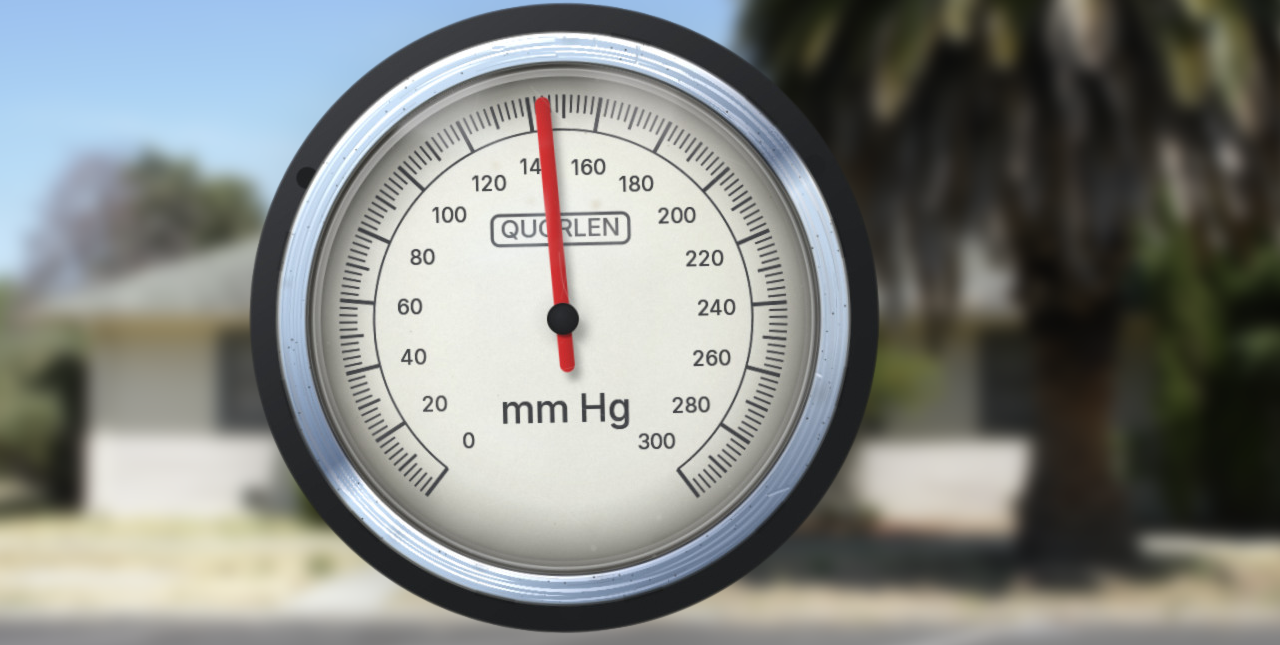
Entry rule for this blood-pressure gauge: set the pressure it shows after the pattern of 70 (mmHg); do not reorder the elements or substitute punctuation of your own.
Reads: 144 (mmHg)
